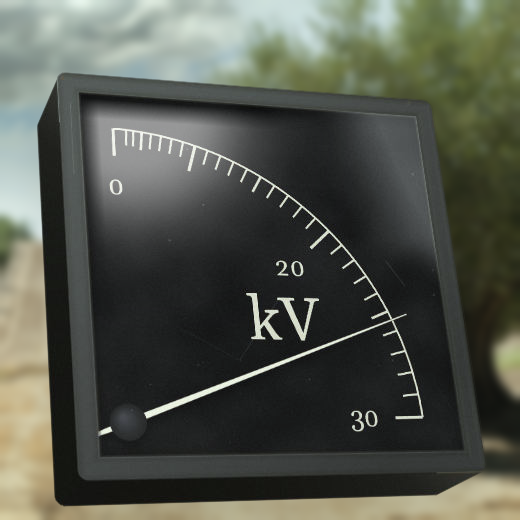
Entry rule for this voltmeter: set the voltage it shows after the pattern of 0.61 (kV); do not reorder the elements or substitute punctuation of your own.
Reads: 25.5 (kV)
